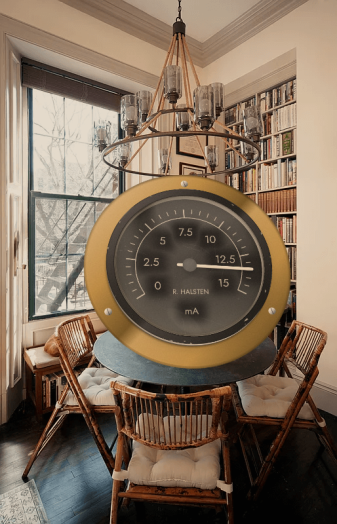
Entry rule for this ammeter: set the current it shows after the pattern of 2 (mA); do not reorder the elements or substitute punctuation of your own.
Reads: 13.5 (mA)
